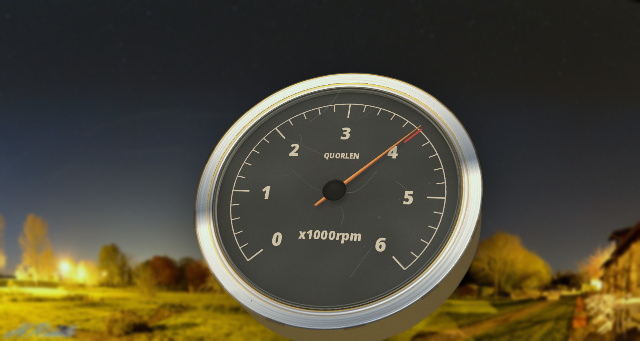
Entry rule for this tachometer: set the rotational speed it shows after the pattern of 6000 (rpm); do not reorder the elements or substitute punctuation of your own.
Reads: 4000 (rpm)
